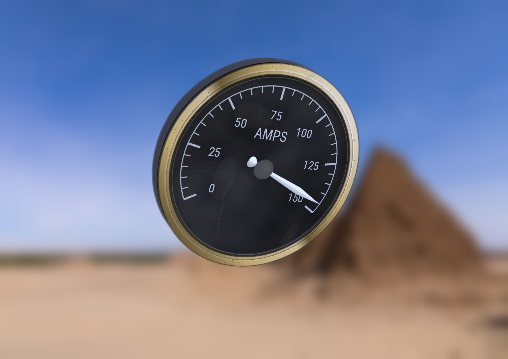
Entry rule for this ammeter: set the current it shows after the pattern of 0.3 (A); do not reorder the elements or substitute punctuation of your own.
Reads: 145 (A)
